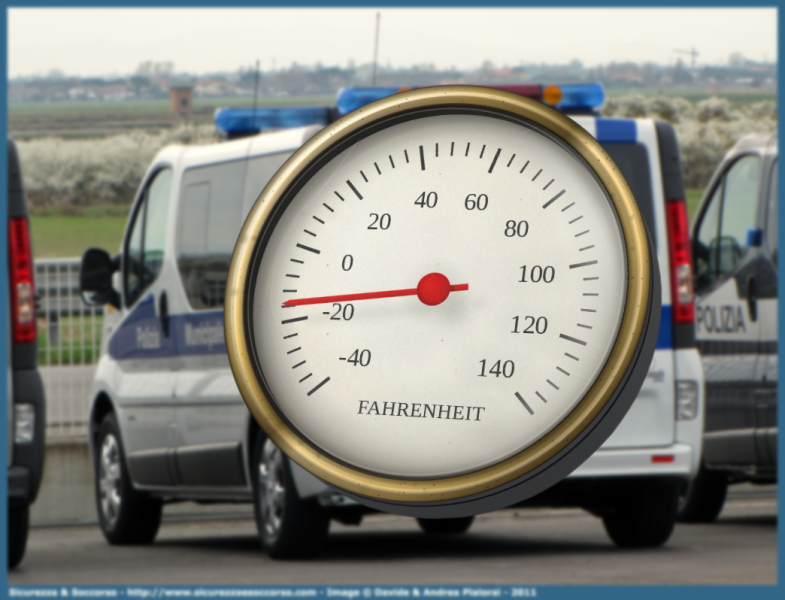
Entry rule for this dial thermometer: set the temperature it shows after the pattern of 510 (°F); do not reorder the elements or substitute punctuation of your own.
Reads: -16 (°F)
